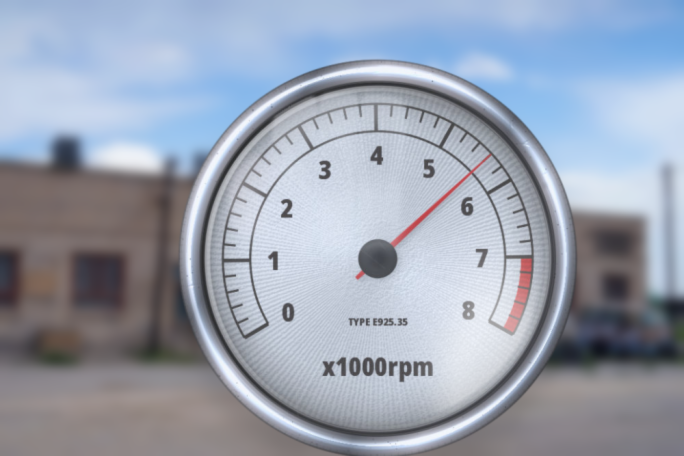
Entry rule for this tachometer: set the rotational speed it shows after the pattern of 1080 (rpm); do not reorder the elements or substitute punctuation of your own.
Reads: 5600 (rpm)
